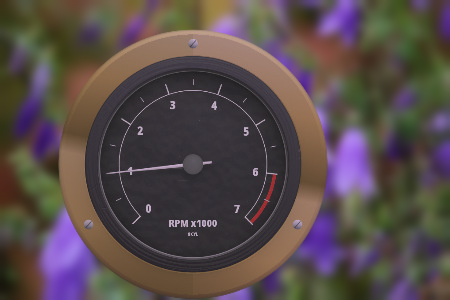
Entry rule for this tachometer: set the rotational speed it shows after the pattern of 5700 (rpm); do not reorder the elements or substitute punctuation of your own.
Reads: 1000 (rpm)
